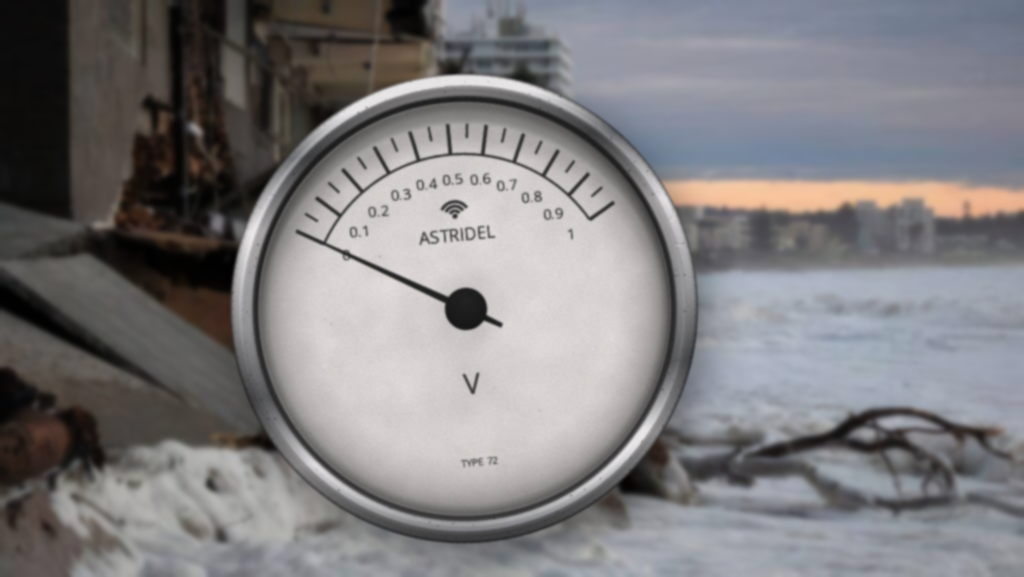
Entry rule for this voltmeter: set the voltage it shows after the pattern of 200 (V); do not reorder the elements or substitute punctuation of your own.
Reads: 0 (V)
